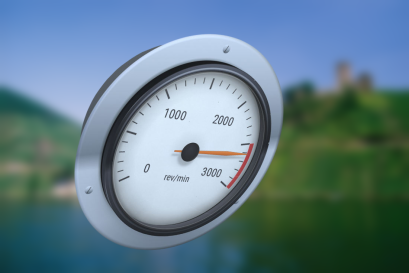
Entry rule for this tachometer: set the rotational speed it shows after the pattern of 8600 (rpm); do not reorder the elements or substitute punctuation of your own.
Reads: 2600 (rpm)
